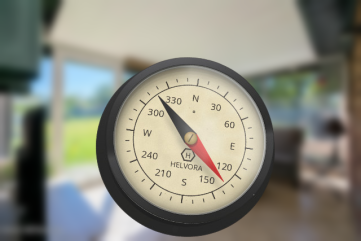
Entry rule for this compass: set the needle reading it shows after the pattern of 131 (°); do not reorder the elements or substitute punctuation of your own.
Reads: 135 (°)
